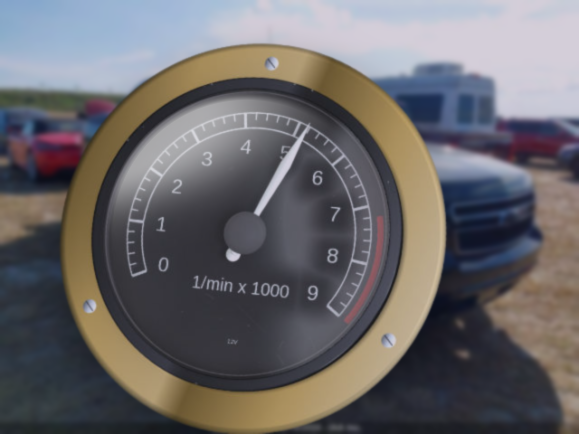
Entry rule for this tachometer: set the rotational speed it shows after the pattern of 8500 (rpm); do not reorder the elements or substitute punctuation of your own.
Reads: 5200 (rpm)
